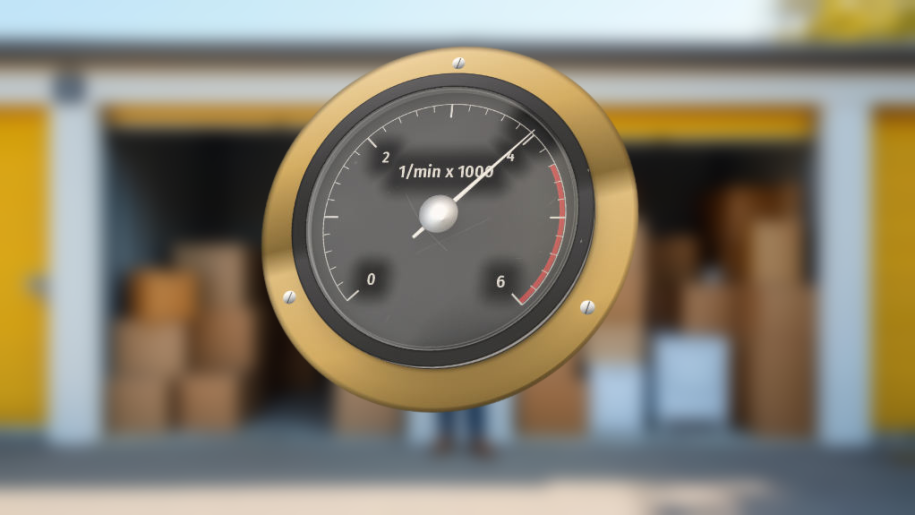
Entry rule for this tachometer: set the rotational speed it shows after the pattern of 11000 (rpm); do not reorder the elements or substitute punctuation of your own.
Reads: 4000 (rpm)
